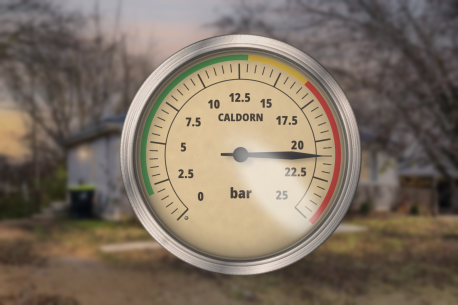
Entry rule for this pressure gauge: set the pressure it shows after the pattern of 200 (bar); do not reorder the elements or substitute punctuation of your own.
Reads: 21 (bar)
